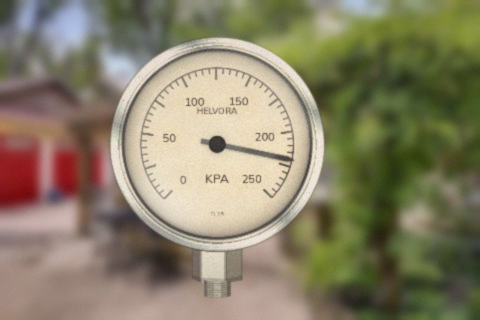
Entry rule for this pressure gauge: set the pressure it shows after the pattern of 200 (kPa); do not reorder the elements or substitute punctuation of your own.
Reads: 220 (kPa)
